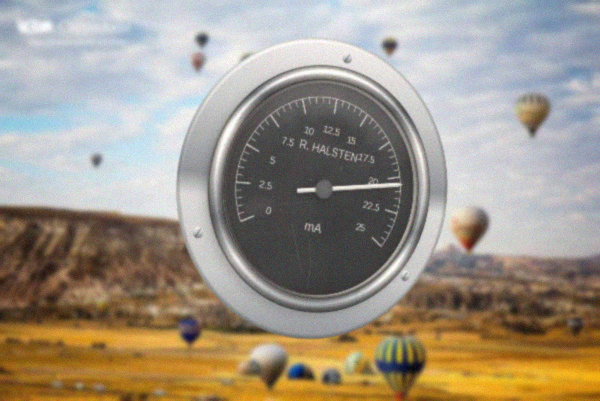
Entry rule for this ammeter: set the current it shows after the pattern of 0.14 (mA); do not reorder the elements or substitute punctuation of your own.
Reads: 20.5 (mA)
